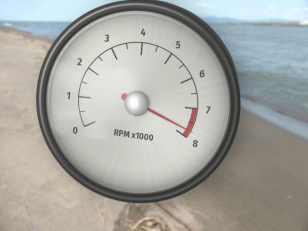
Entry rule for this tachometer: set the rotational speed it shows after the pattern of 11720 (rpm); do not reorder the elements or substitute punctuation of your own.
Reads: 7750 (rpm)
